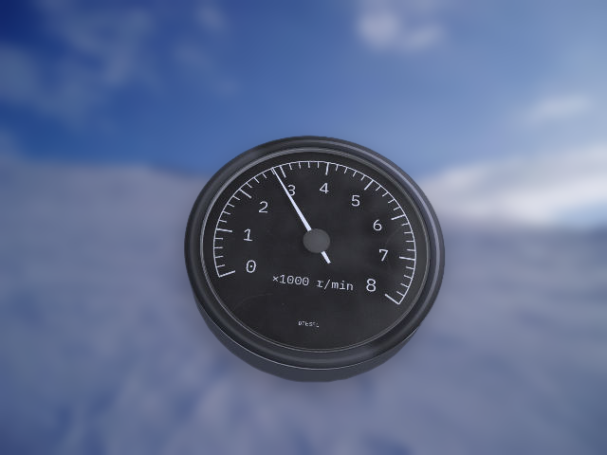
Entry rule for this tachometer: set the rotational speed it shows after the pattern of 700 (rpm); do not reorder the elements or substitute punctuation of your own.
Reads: 2800 (rpm)
